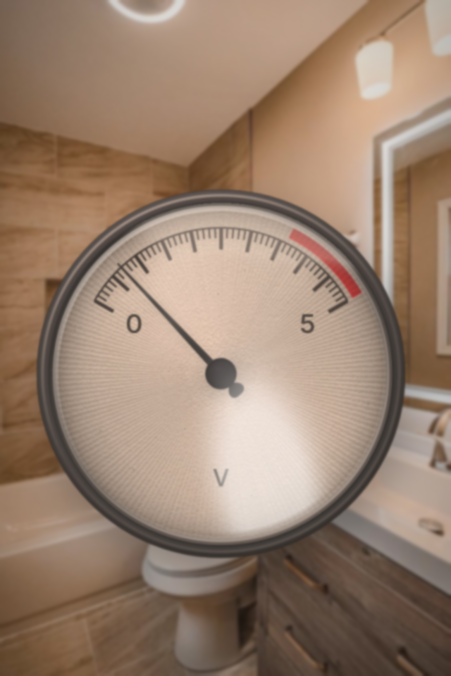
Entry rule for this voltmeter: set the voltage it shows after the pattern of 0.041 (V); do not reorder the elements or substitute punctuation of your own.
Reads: 0.7 (V)
